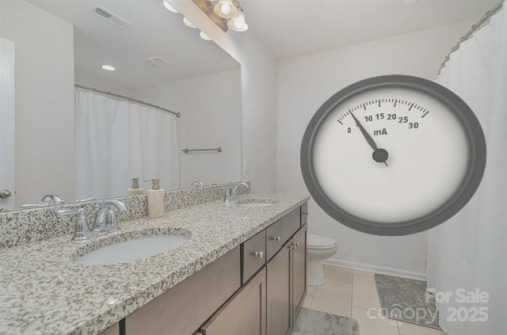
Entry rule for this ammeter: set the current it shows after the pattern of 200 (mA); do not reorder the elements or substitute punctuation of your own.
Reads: 5 (mA)
